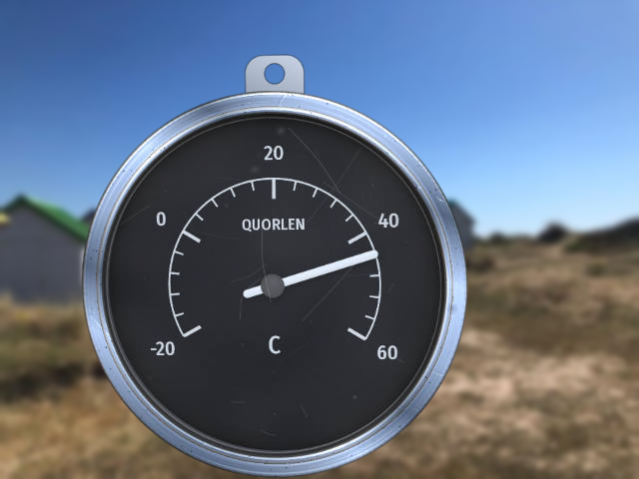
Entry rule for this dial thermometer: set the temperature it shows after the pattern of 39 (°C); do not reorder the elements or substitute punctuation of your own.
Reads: 44 (°C)
